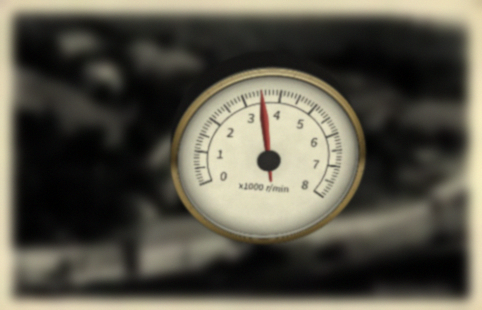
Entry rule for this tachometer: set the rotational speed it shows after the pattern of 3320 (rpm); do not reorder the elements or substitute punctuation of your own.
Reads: 3500 (rpm)
